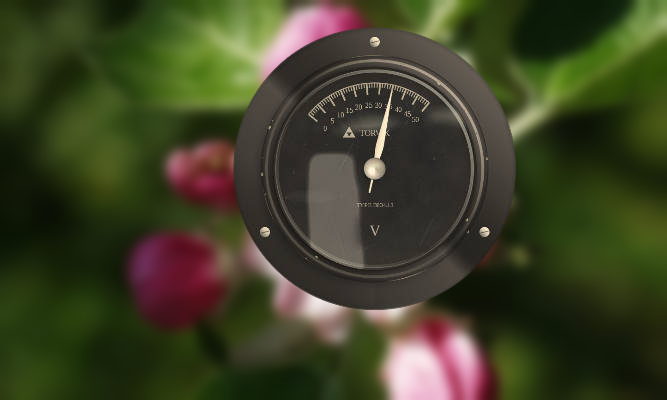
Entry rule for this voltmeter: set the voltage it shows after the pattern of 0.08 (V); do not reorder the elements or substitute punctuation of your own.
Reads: 35 (V)
